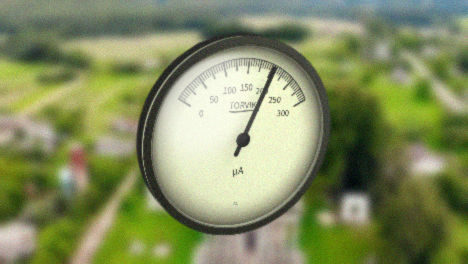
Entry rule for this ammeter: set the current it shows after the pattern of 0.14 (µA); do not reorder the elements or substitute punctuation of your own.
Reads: 200 (µA)
